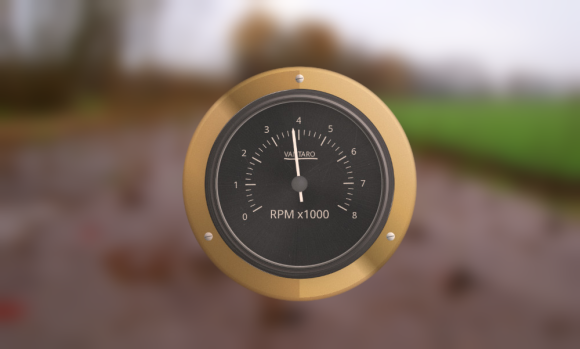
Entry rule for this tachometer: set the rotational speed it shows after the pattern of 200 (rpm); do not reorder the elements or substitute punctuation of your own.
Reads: 3800 (rpm)
